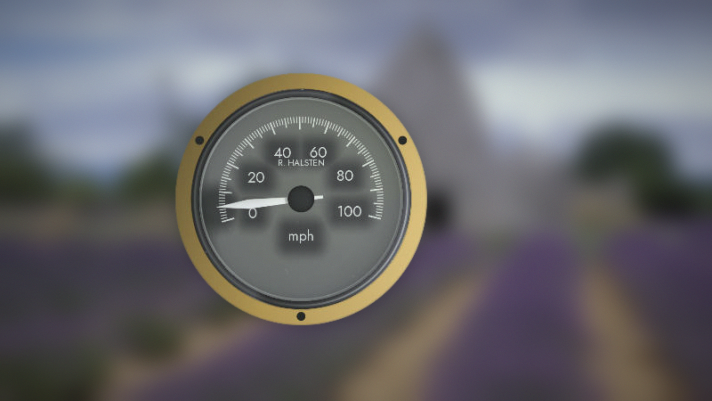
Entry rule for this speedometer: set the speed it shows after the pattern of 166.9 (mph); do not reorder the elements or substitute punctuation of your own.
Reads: 5 (mph)
